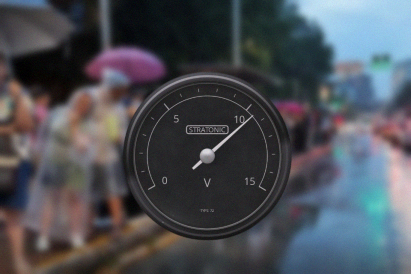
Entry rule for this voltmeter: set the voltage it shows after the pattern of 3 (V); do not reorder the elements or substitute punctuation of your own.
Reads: 10.5 (V)
